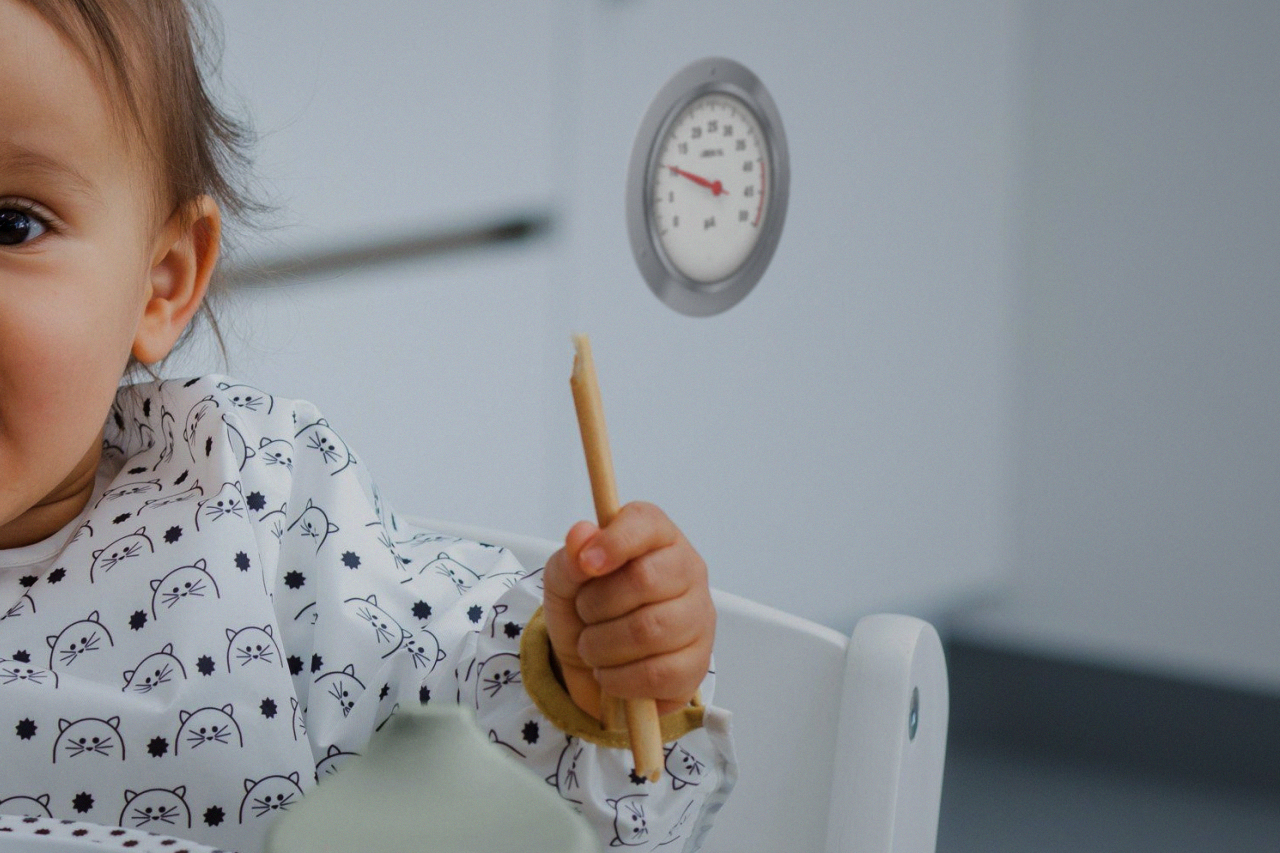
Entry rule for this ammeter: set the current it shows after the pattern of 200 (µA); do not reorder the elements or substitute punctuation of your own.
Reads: 10 (µA)
